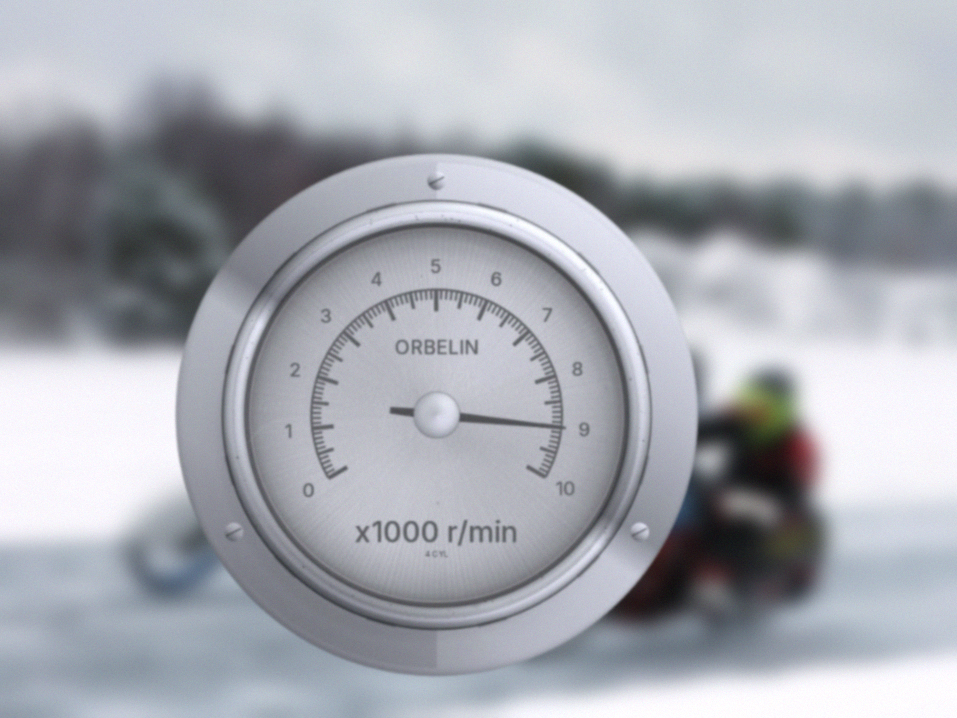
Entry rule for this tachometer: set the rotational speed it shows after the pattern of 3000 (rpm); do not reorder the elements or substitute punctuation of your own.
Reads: 9000 (rpm)
